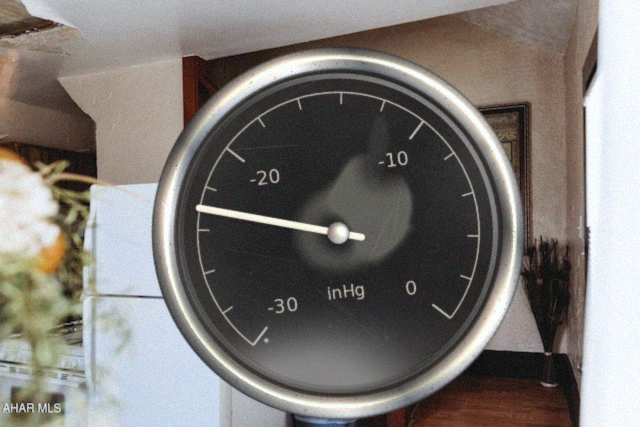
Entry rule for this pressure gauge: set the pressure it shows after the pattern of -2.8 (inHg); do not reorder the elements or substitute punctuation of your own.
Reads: -23 (inHg)
